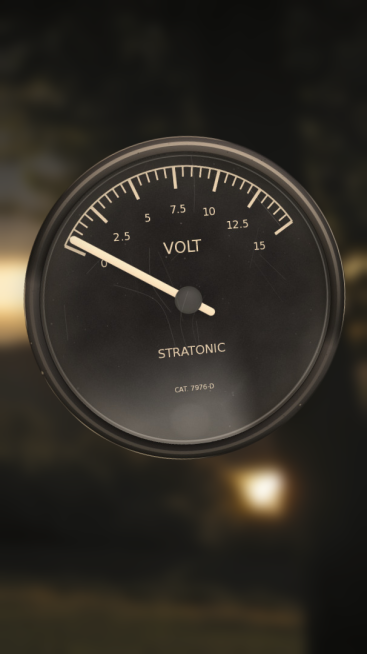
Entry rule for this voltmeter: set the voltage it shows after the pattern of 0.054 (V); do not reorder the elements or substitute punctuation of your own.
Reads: 0.5 (V)
